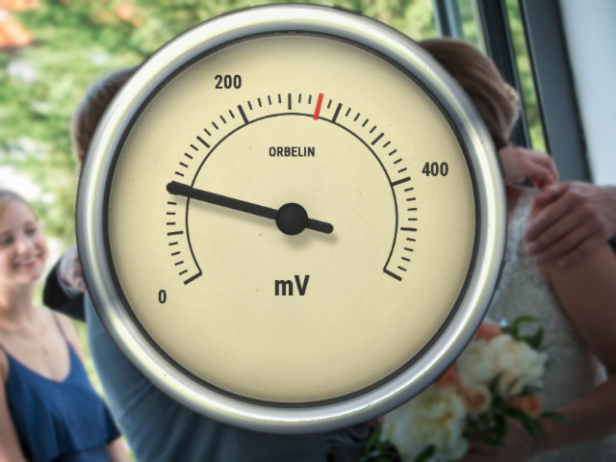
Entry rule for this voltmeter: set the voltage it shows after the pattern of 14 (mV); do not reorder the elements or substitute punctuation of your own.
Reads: 95 (mV)
